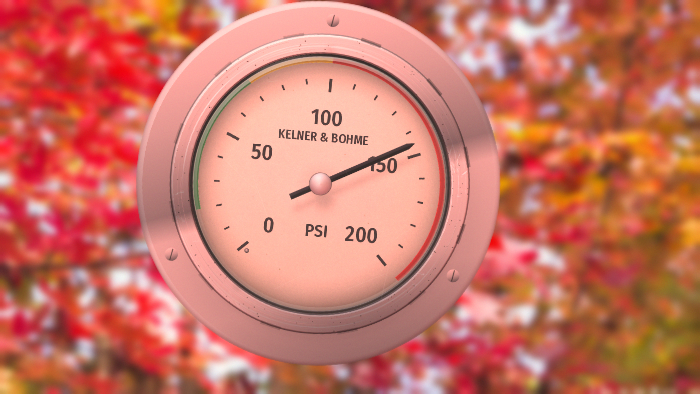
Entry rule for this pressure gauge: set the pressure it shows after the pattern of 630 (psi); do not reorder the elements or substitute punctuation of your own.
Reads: 145 (psi)
